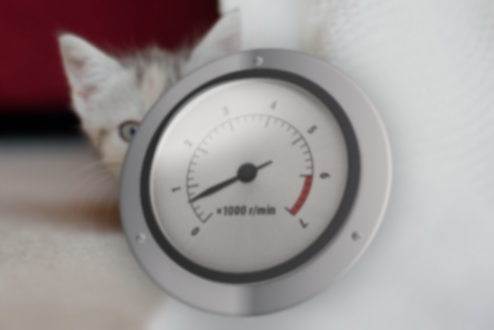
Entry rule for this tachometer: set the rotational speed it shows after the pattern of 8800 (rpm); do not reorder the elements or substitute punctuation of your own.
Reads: 600 (rpm)
